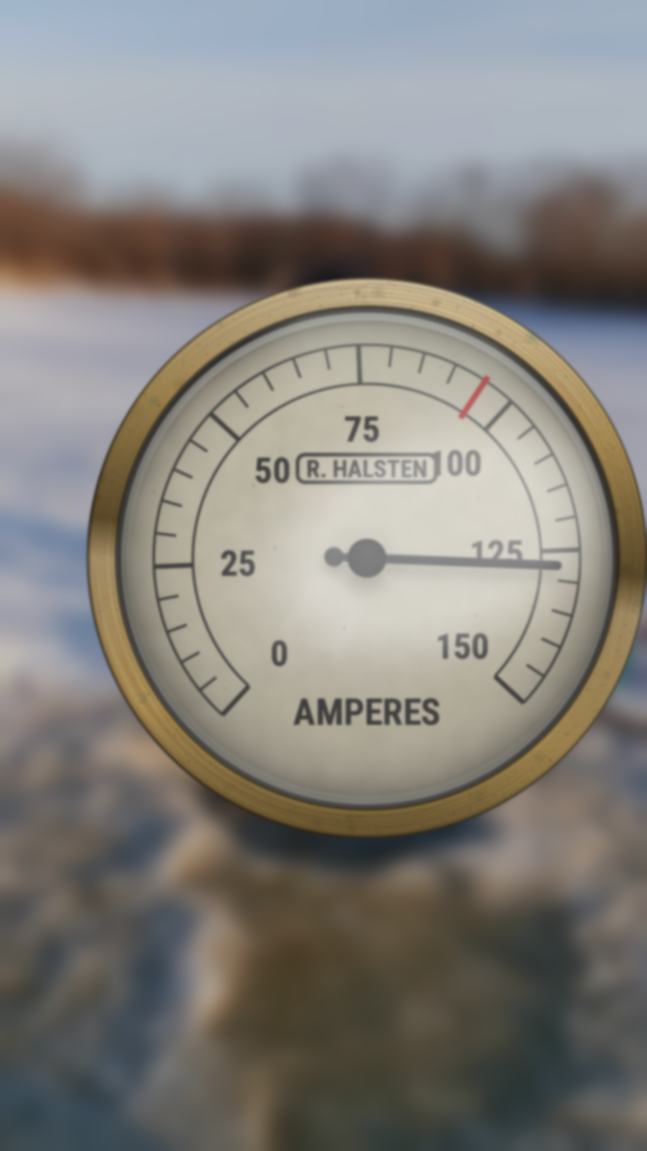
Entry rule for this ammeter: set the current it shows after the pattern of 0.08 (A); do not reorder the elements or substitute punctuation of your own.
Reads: 127.5 (A)
